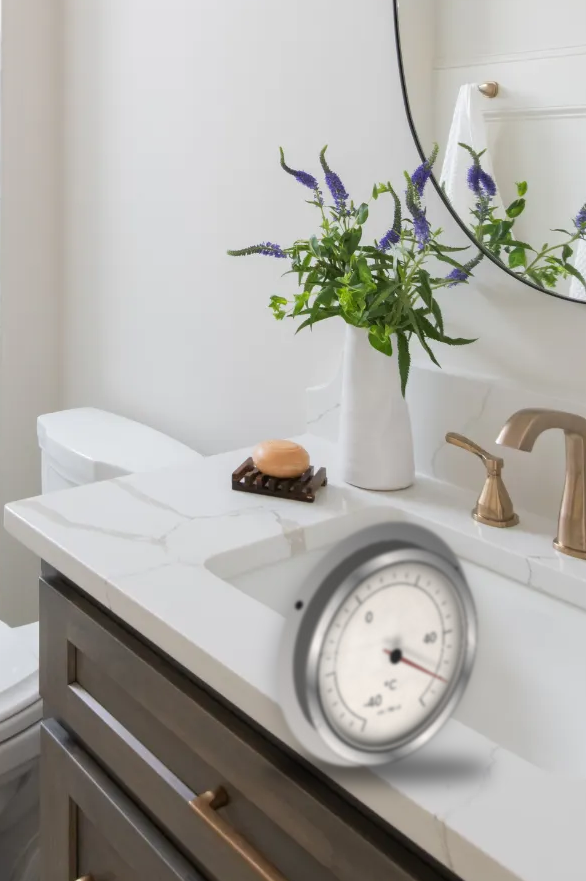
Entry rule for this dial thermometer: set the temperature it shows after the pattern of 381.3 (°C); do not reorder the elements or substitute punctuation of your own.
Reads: 52 (°C)
